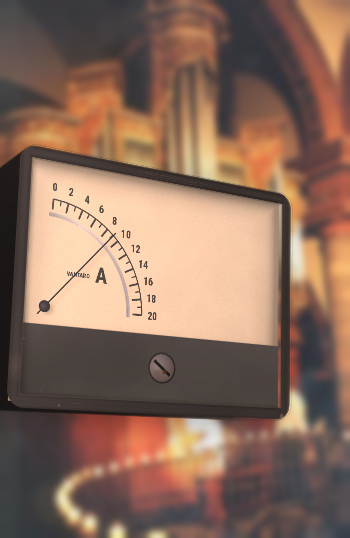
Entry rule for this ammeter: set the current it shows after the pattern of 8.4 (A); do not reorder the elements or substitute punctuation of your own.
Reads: 9 (A)
